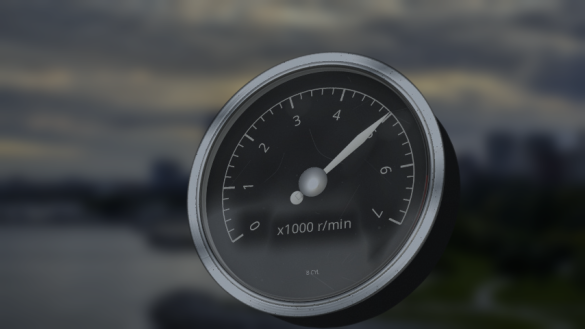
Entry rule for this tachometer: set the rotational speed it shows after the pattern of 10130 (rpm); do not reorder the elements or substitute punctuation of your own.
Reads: 5000 (rpm)
